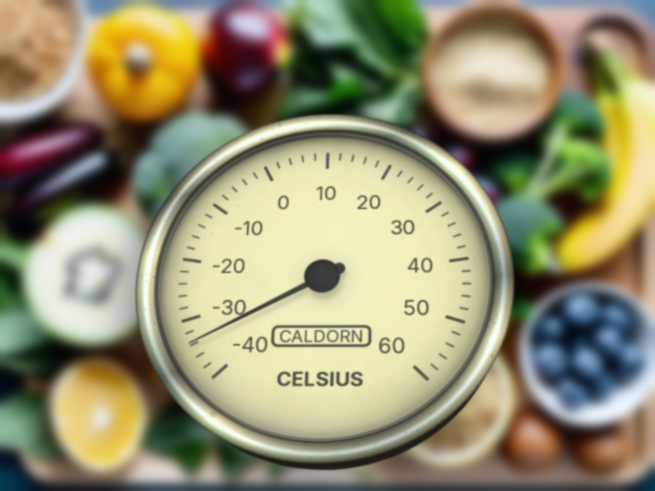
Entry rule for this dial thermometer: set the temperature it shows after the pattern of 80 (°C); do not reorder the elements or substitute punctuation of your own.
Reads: -34 (°C)
